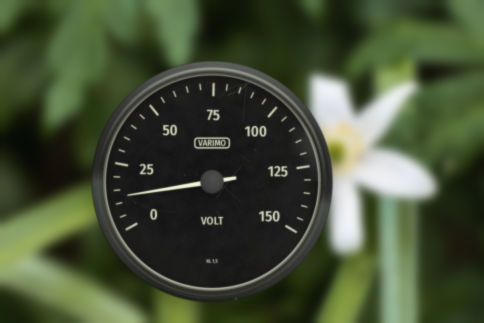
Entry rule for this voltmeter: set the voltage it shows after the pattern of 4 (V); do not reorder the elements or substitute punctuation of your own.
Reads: 12.5 (V)
